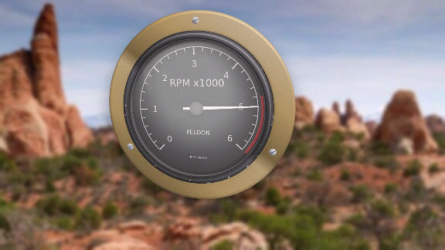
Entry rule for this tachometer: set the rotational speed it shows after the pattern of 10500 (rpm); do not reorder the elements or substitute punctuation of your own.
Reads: 5000 (rpm)
